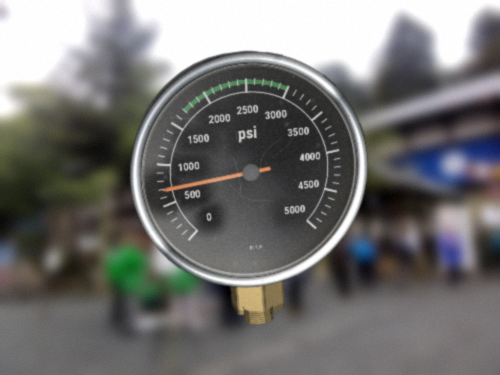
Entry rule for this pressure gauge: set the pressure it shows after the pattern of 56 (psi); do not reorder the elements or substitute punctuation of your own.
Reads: 700 (psi)
